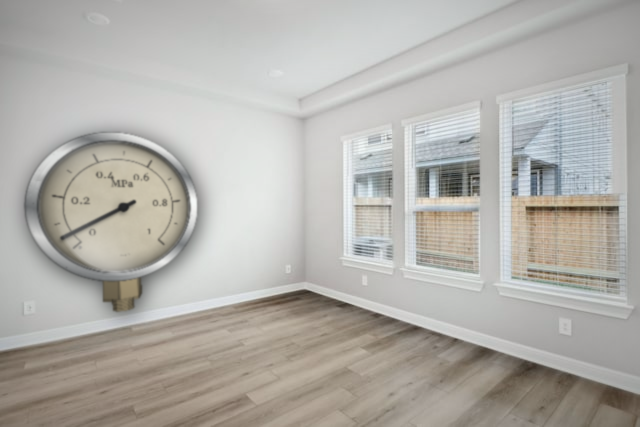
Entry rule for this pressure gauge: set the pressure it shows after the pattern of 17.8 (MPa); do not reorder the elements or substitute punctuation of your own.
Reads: 0.05 (MPa)
